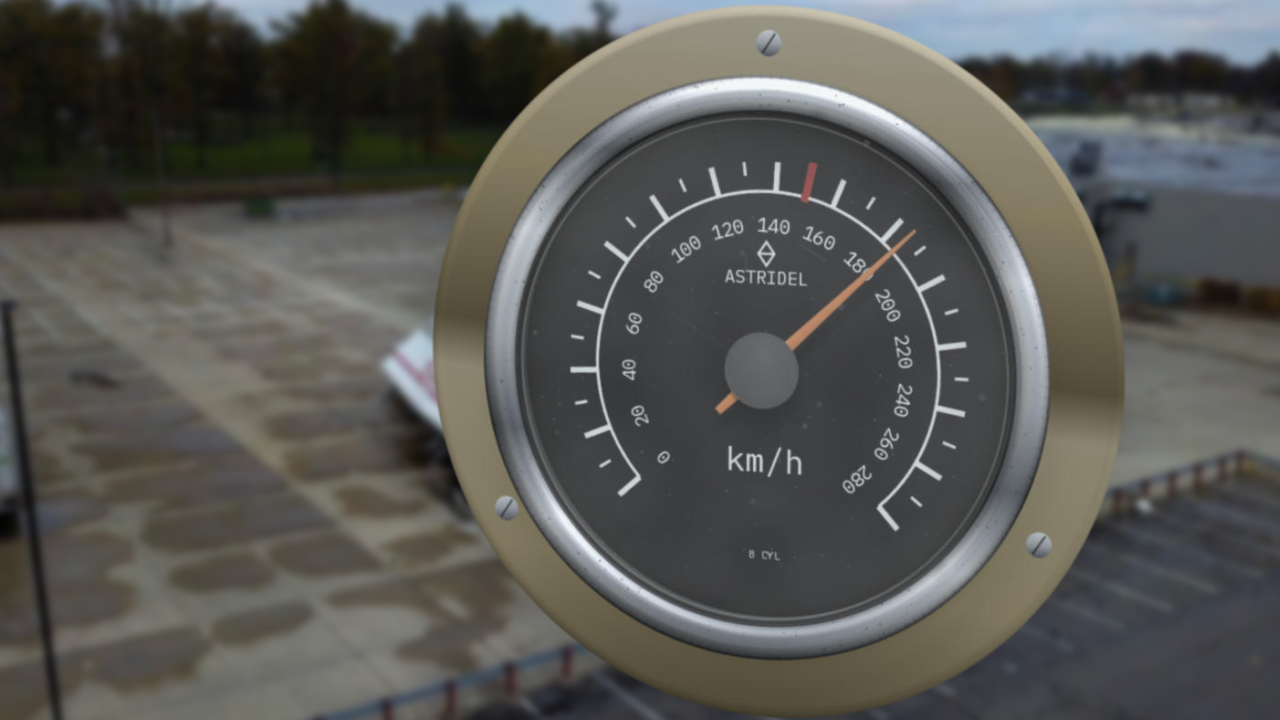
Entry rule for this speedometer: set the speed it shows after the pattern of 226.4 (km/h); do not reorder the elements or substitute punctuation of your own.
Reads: 185 (km/h)
